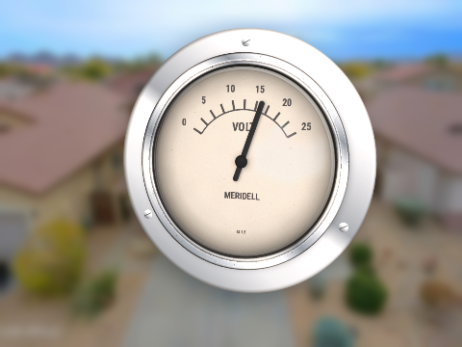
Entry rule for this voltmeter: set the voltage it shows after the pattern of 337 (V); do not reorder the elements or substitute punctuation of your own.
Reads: 16.25 (V)
